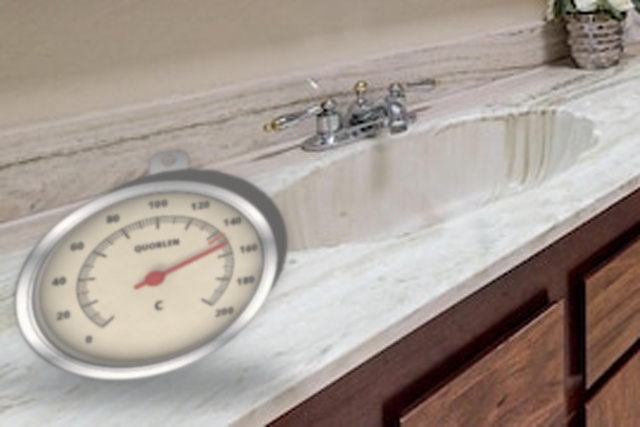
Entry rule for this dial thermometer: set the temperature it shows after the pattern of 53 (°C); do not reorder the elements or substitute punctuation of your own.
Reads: 150 (°C)
